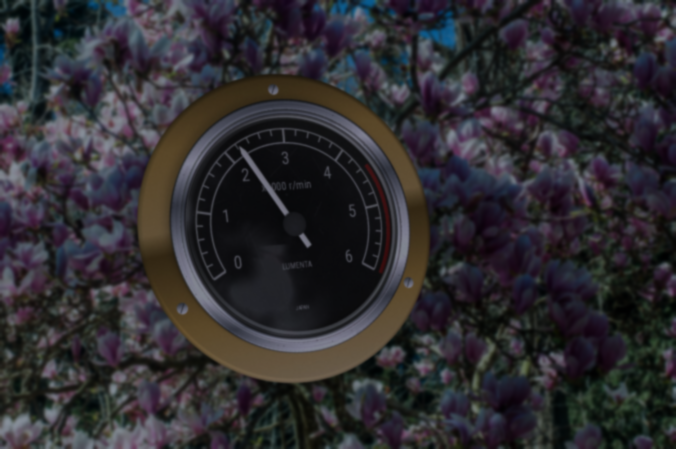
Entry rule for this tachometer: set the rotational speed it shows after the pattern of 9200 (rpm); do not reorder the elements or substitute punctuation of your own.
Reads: 2200 (rpm)
